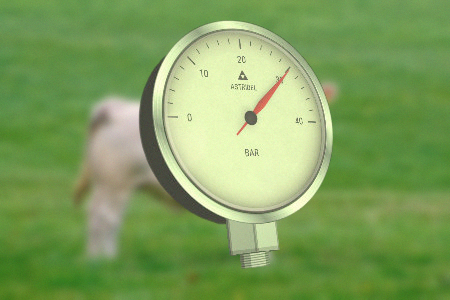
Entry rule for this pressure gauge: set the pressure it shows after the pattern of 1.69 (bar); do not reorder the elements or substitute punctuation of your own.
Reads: 30 (bar)
